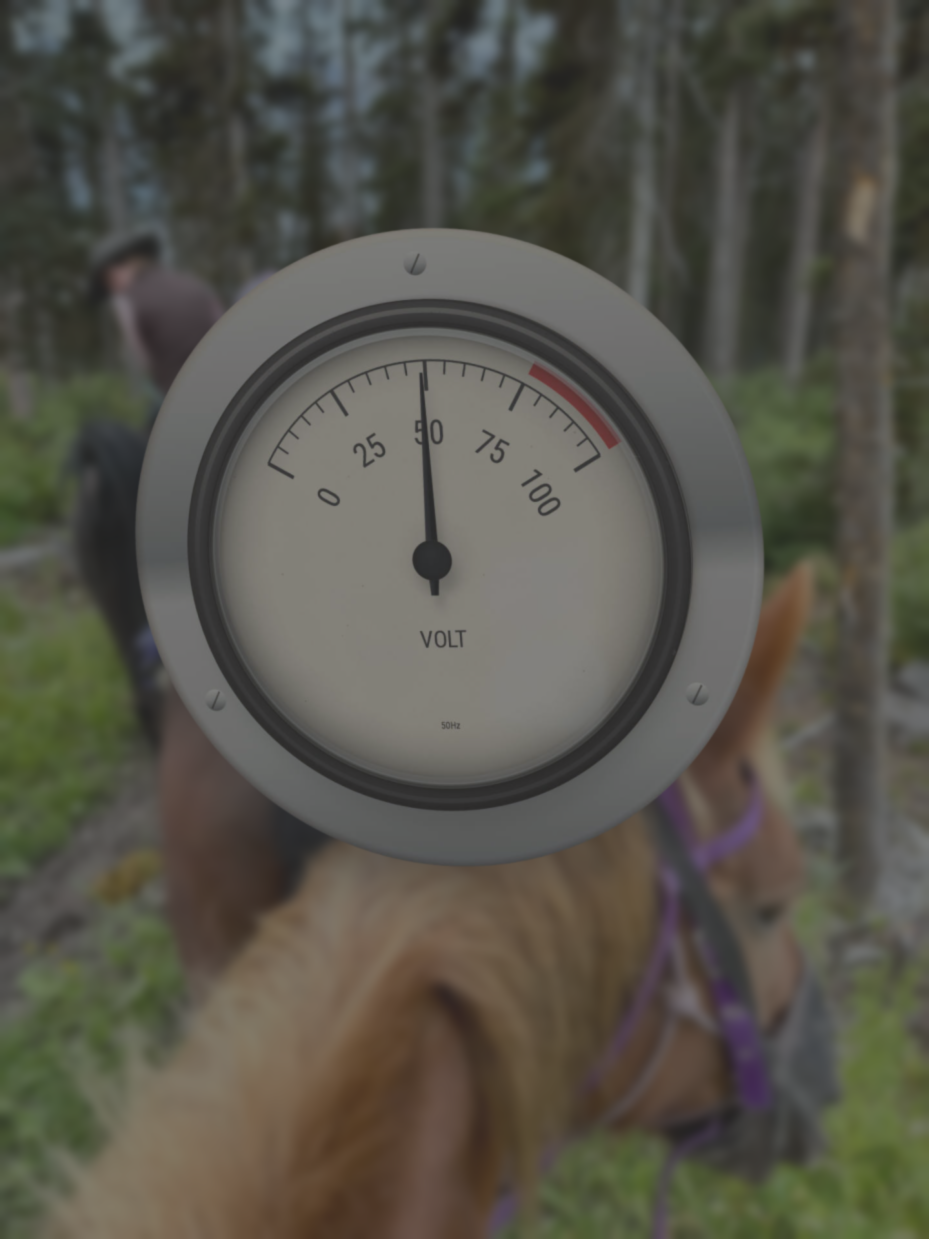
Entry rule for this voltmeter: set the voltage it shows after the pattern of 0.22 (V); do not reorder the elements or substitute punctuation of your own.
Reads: 50 (V)
